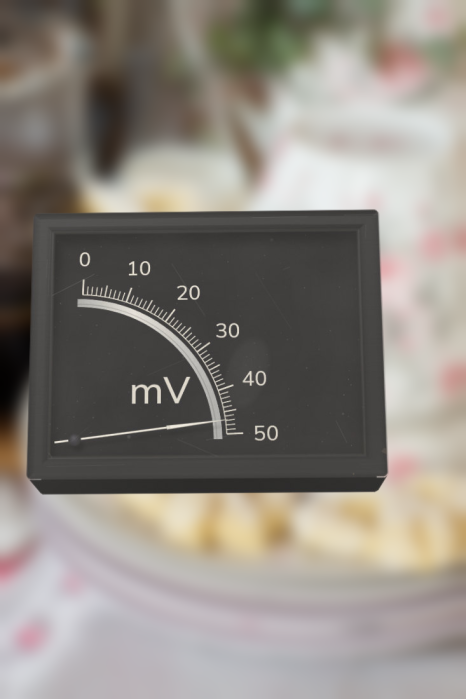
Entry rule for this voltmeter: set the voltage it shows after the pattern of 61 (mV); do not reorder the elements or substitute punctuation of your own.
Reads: 47 (mV)
